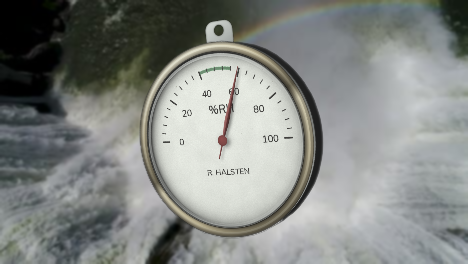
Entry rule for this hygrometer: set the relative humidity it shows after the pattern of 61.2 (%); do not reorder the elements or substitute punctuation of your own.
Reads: 60 (%)
